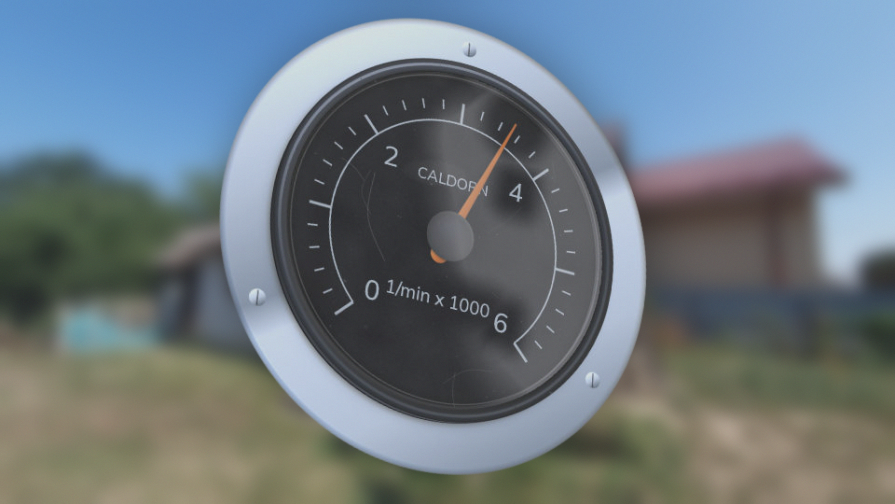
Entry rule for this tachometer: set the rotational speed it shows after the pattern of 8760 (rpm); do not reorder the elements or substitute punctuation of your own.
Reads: 3500 (rpm)
